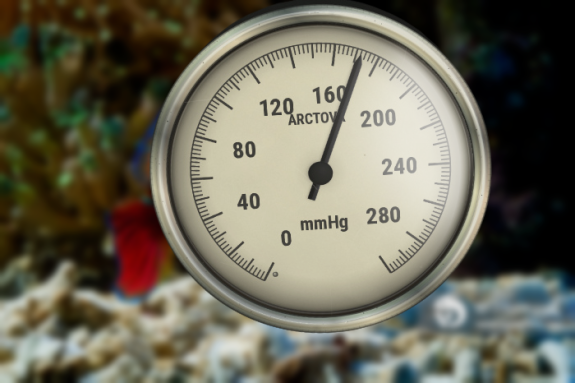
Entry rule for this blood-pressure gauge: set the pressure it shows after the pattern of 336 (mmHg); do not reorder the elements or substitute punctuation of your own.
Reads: 172 (mmHg)
